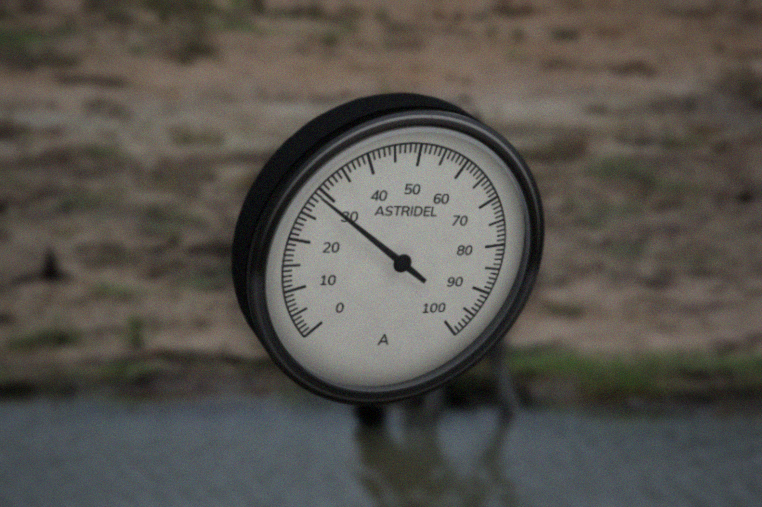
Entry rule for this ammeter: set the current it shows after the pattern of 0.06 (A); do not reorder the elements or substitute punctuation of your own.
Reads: 29 (A)
